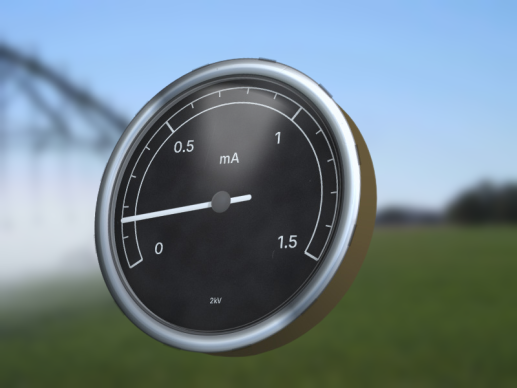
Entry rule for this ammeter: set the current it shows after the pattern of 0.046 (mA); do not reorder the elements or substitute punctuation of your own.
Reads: 0.15 (mA)
